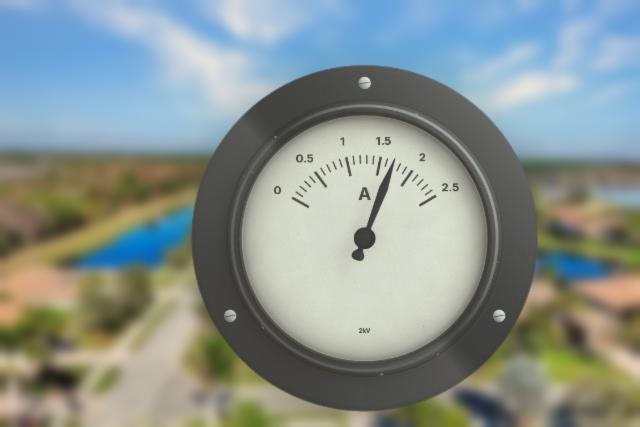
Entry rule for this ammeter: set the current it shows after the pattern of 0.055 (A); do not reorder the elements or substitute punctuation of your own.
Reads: 1.7 (A)
